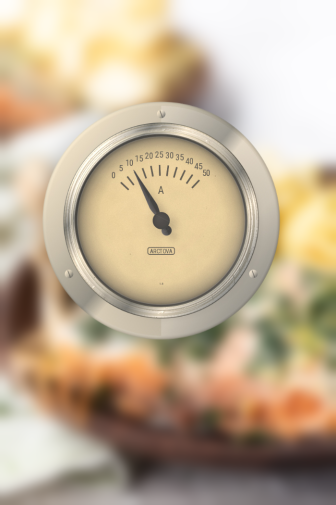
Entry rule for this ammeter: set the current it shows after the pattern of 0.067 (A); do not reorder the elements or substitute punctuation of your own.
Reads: 10 (A)
